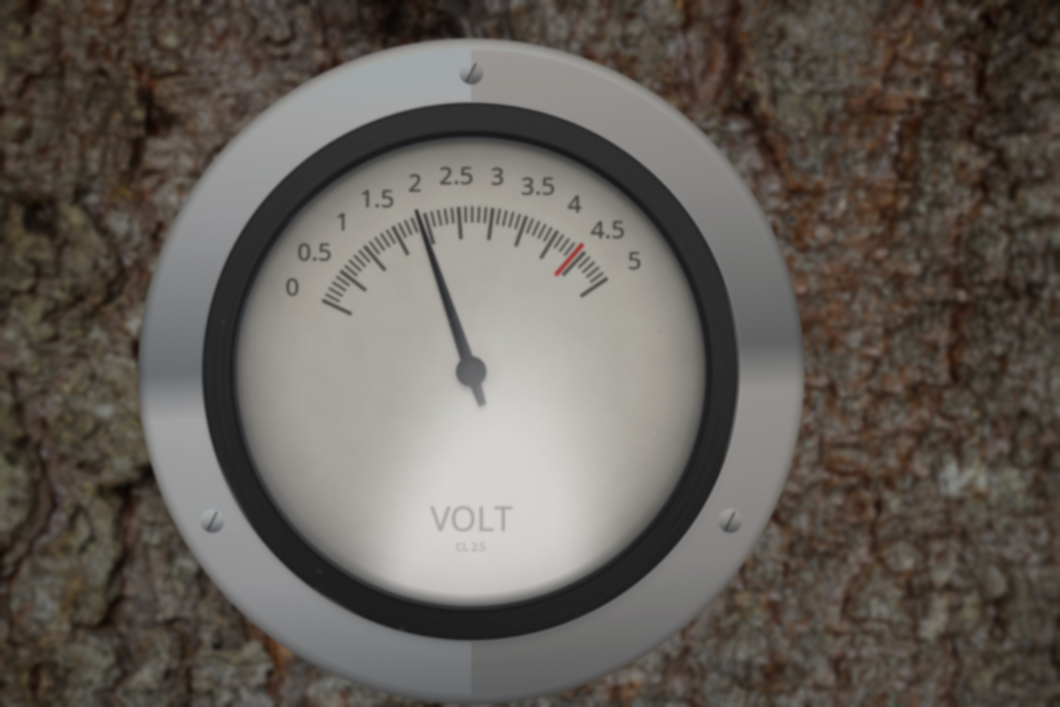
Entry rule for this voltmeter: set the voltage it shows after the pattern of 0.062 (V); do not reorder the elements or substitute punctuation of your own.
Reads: 1.9 (V)
